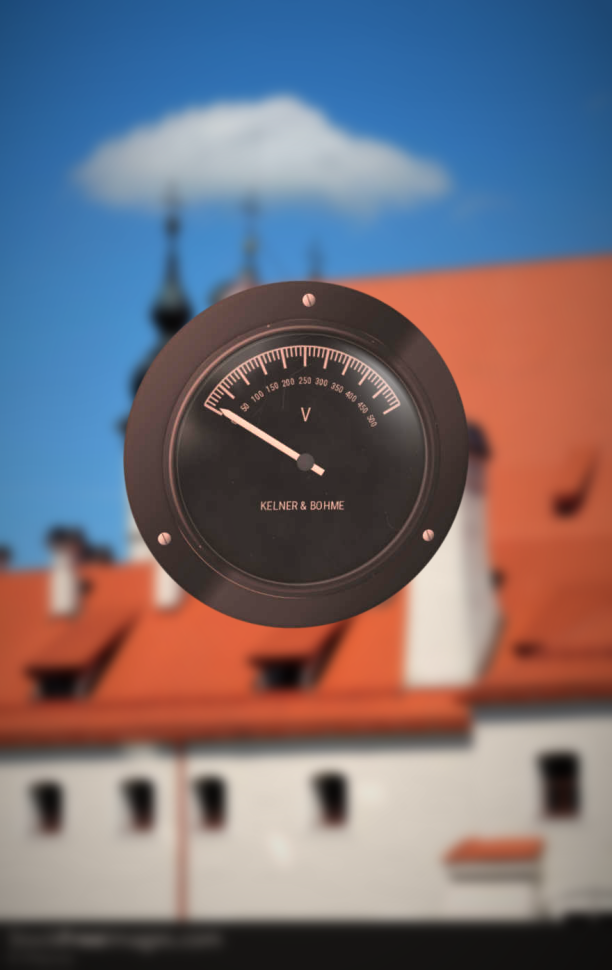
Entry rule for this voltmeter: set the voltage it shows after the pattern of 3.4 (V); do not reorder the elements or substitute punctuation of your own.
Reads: 10 (V)
